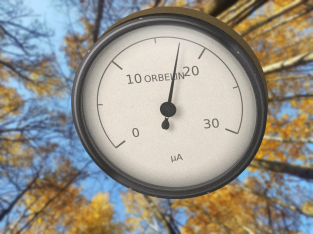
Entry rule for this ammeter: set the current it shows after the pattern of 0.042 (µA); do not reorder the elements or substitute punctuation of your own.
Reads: 17.5 (µA)
